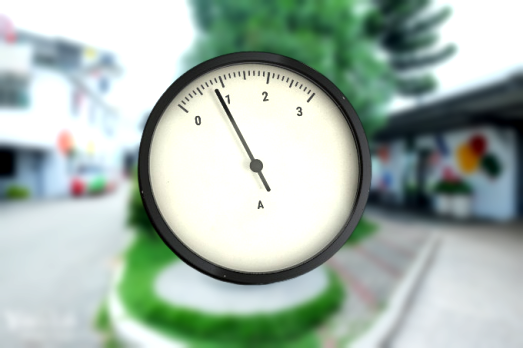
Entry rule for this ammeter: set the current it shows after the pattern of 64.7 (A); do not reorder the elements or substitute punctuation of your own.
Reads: 0.8 (A)
